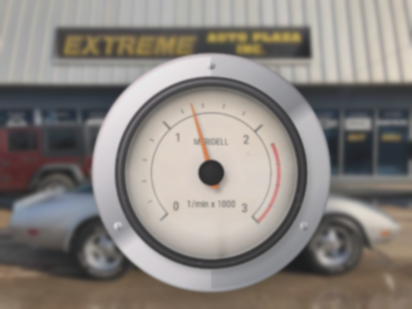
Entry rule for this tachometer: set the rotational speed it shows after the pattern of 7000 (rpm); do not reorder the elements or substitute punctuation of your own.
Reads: 1300 (rpm)
